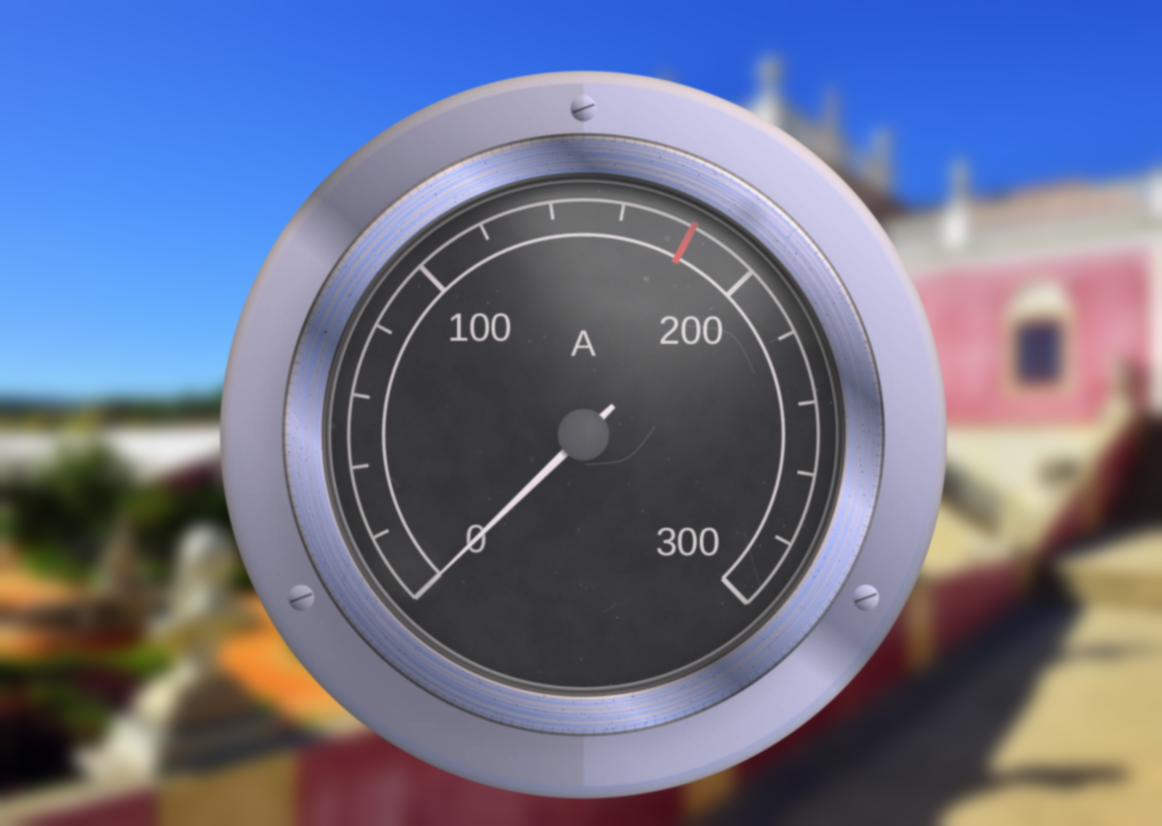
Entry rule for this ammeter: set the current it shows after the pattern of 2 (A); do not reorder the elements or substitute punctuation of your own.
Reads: 0 (A)
